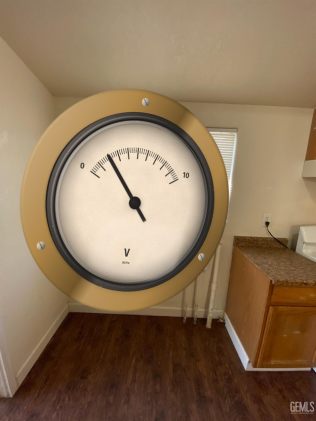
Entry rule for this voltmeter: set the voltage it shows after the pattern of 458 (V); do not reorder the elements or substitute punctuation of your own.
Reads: 2 (V)
